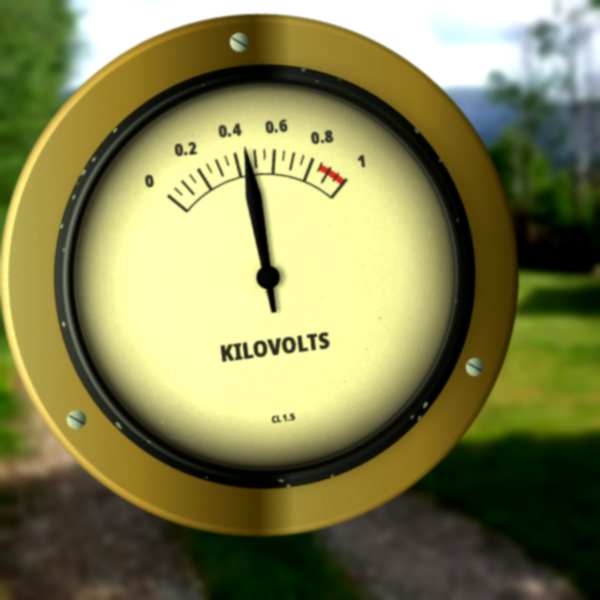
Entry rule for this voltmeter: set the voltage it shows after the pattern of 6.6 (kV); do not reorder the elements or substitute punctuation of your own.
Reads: 0.45 (kV)
